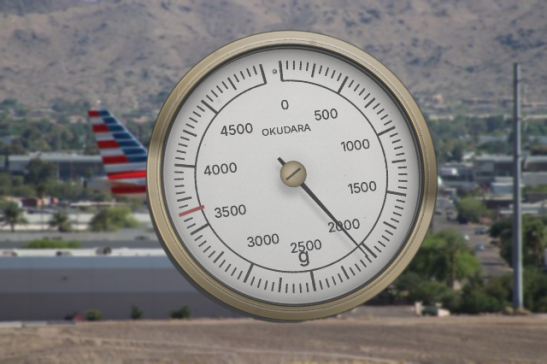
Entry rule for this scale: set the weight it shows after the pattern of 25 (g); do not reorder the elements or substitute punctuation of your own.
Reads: 2050 (g)
